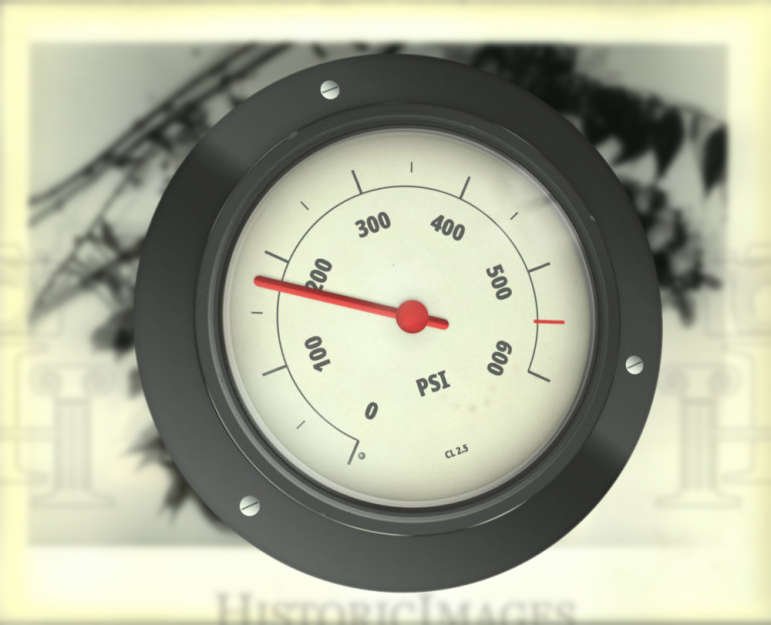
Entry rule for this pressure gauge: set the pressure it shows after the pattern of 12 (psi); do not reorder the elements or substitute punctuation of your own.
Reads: 175 (psi)
